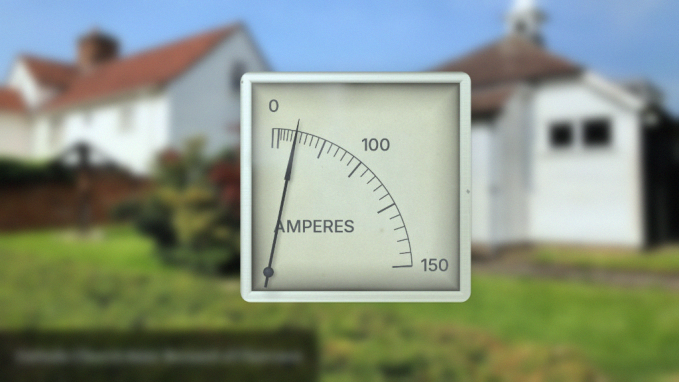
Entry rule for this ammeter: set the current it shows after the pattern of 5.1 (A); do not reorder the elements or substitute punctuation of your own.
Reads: 50 (A)
